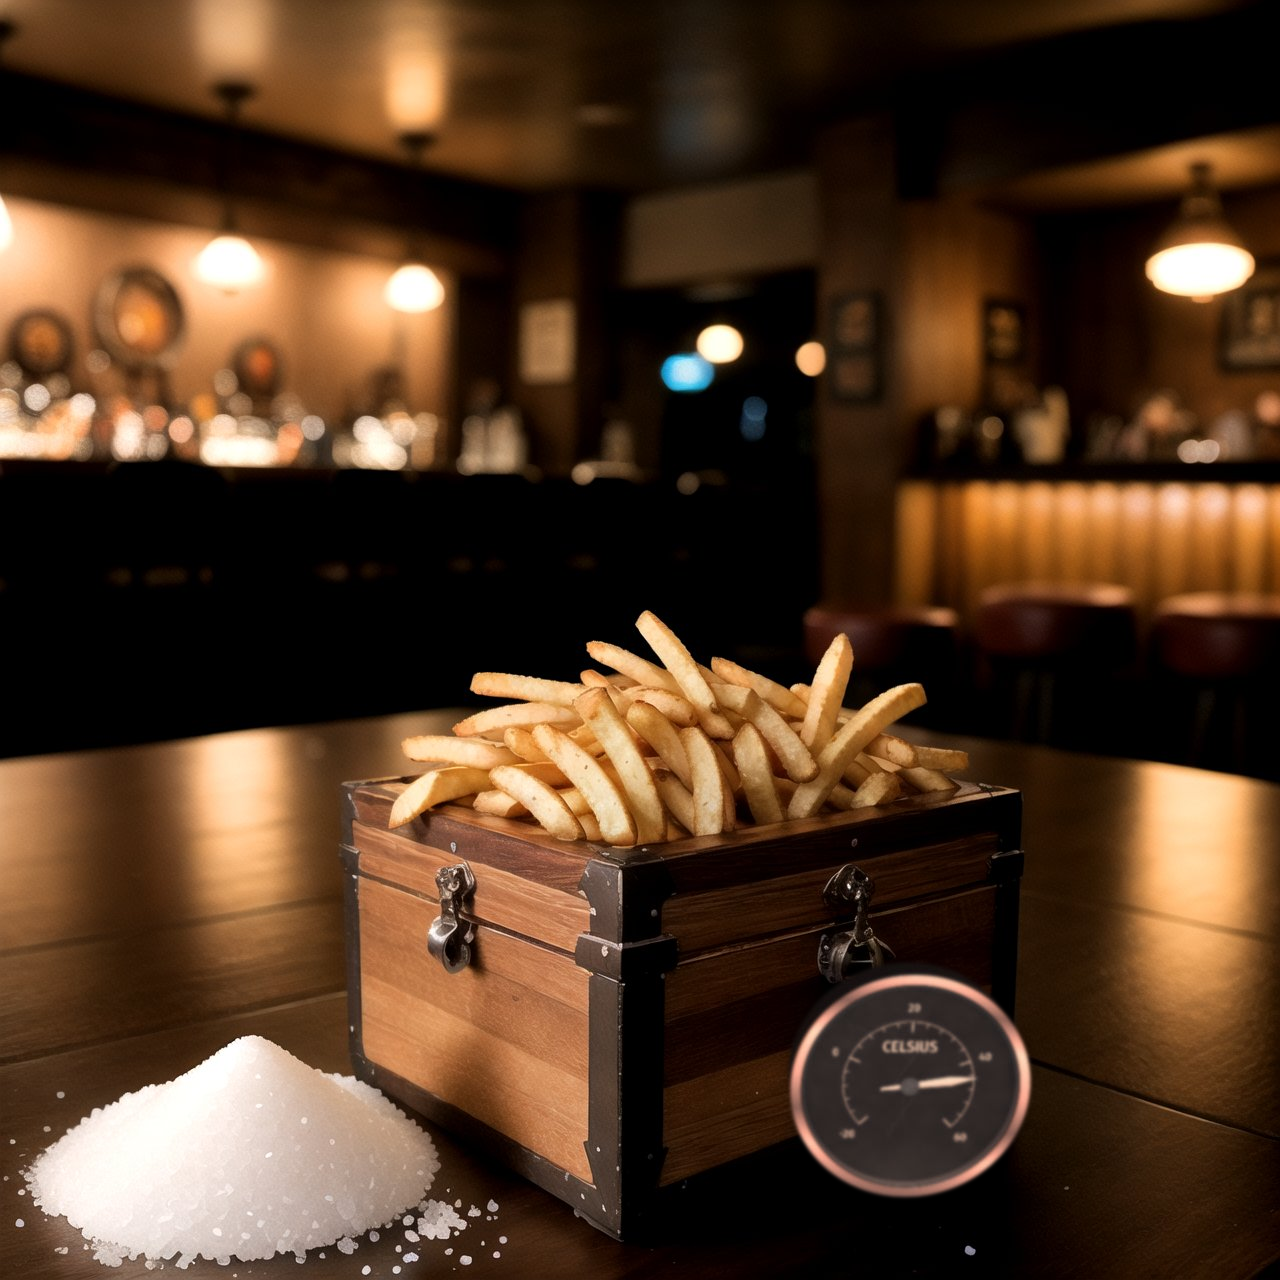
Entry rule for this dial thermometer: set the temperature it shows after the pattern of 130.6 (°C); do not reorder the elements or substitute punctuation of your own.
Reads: 44 (°C)
